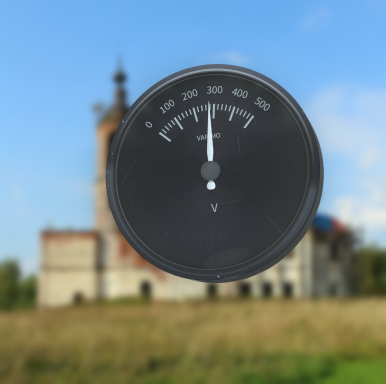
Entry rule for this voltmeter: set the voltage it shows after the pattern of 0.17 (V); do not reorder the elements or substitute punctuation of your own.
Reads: 280 (V)
